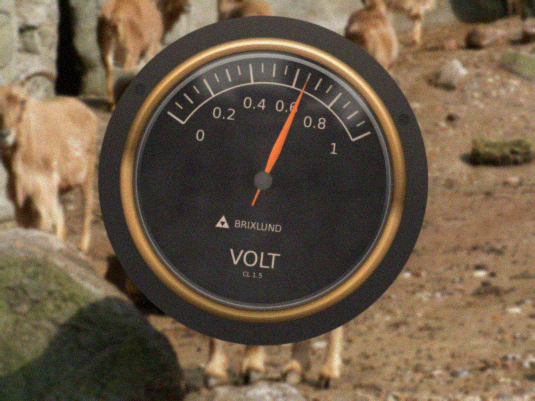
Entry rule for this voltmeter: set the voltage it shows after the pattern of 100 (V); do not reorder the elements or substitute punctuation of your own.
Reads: 0.65 (V)
